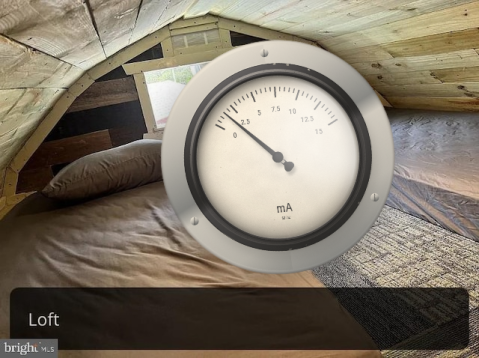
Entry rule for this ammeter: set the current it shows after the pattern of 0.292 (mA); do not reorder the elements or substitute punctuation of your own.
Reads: 1.5 (mA)
